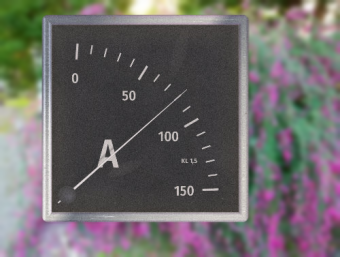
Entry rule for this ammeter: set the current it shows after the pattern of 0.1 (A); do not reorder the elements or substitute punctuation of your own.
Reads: 80 (A)
